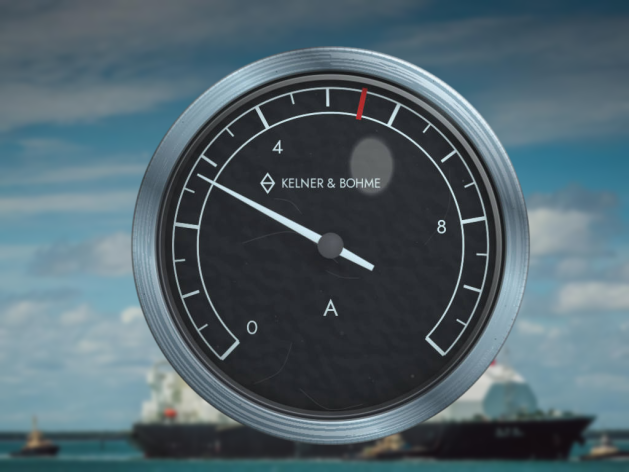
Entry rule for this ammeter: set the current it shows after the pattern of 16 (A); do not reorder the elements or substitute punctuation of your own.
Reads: 2.75 (A)
